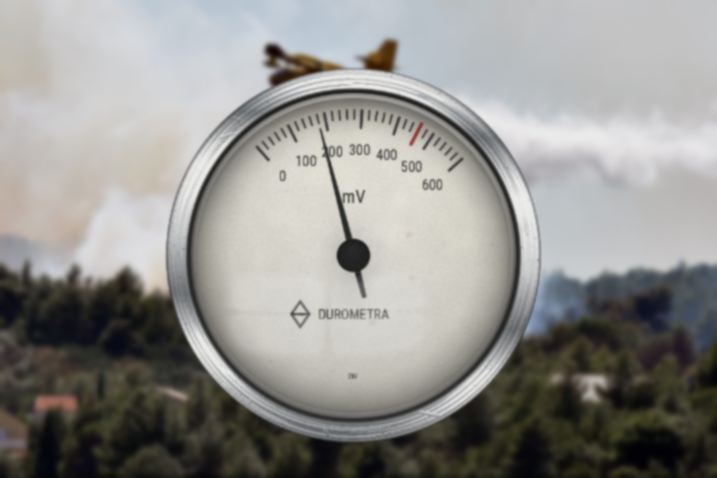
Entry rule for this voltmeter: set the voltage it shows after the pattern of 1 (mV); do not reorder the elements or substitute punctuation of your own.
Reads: 180 (mV)
